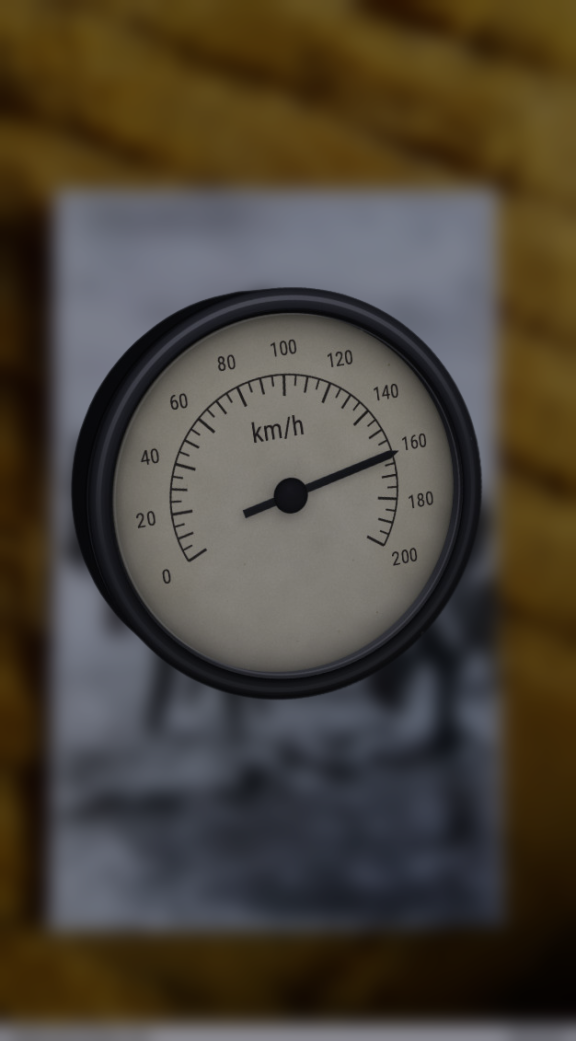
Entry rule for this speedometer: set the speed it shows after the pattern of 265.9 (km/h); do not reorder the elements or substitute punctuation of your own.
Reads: 160 (km/h)
